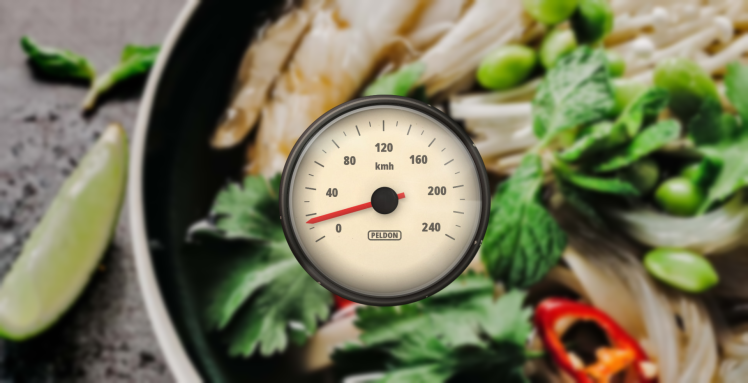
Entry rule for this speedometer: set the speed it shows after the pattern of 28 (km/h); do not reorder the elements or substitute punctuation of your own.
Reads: 15 (km/h)
